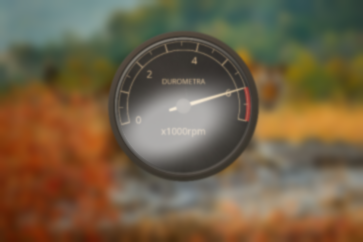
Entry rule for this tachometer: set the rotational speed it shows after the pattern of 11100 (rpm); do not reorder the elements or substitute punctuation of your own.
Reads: 6000 (rpm)
